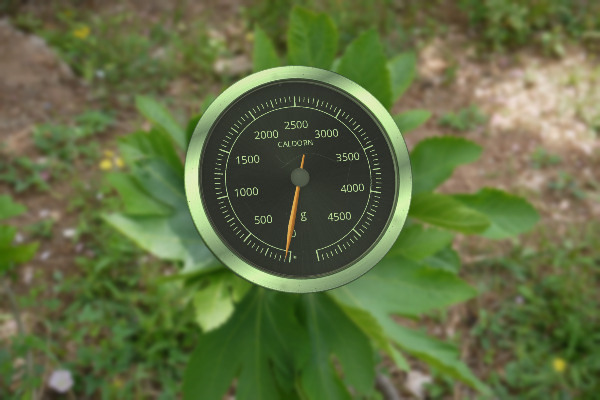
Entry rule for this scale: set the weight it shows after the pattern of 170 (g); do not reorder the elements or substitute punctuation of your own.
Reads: 50 (g)
